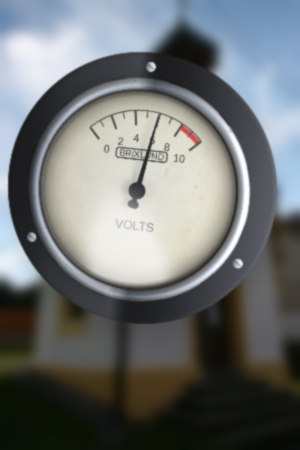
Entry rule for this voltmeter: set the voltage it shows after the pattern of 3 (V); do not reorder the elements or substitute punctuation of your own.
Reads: 6 (V)
